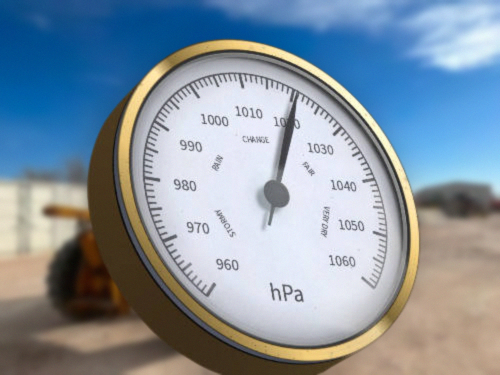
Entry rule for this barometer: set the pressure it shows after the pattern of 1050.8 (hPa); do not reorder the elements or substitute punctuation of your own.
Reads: 1020 (hPa)
